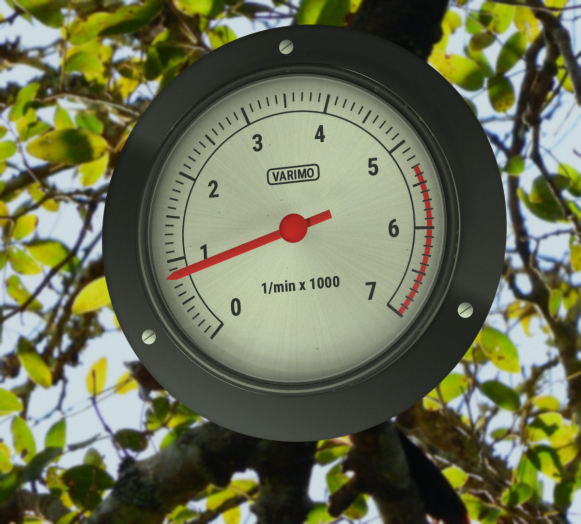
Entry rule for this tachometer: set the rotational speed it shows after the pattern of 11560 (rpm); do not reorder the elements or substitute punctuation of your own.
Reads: 800 (rpm)
